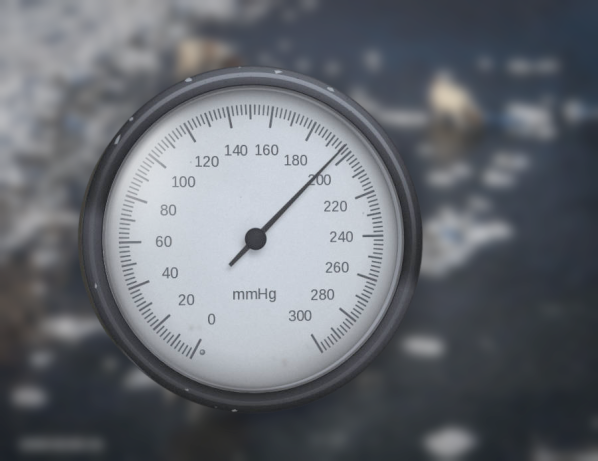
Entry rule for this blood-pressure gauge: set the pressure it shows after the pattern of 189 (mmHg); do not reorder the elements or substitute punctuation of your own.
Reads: 196 (mmHg)
